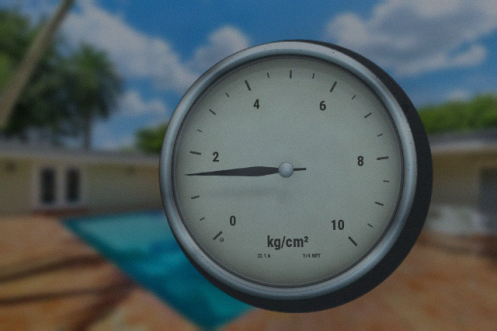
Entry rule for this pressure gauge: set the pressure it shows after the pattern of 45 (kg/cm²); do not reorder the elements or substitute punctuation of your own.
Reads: 1.5 (kg/cm²)
